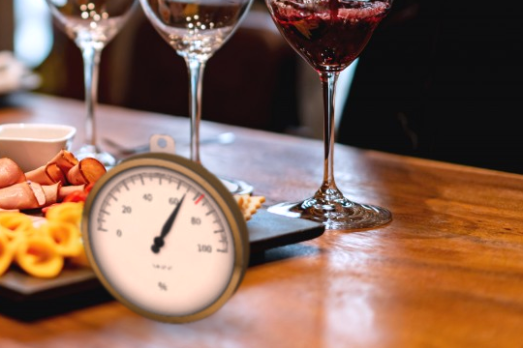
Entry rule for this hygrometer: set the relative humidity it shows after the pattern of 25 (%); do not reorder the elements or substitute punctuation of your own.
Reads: 65 (%)
